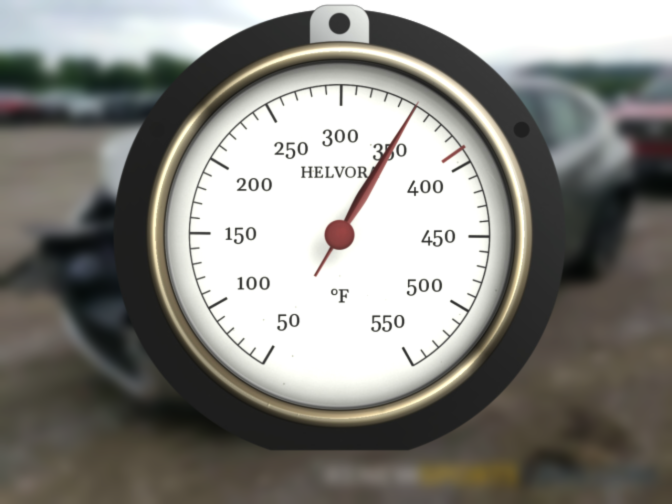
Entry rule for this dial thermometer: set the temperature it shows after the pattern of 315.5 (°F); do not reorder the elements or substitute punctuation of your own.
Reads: 350 (°F)
